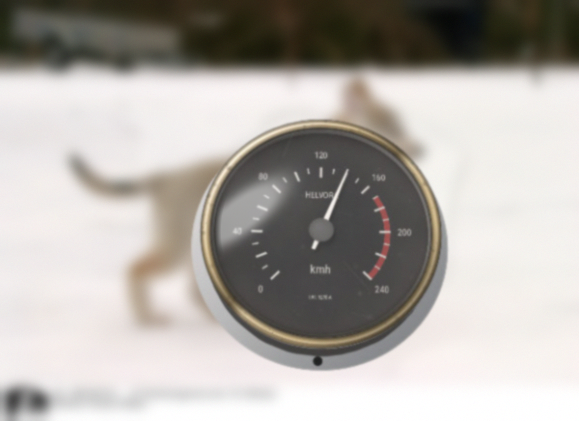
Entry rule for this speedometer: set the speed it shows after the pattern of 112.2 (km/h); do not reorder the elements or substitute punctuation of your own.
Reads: 140 (km/h)
